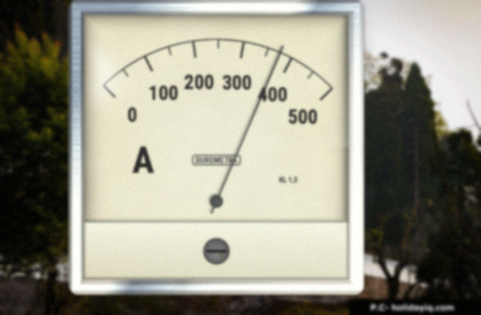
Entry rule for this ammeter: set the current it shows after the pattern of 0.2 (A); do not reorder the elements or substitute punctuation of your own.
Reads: 375 (A)
